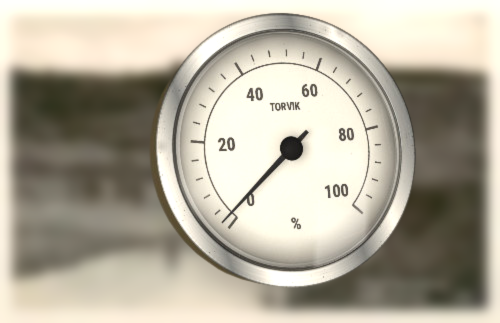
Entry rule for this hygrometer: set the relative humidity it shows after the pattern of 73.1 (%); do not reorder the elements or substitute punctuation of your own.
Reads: 2 (%)
